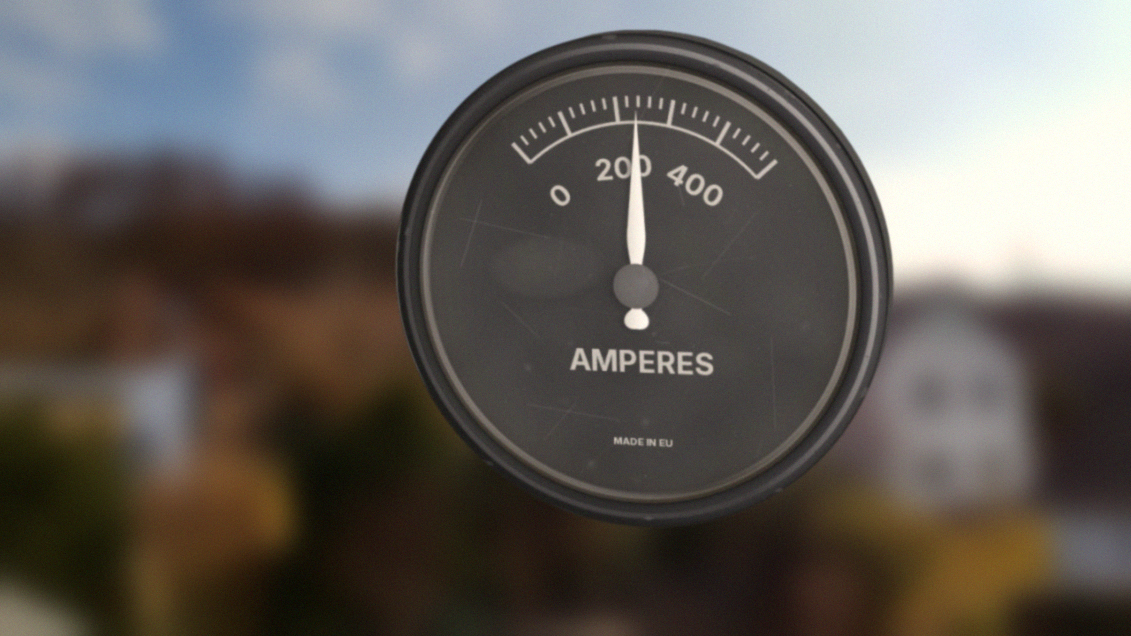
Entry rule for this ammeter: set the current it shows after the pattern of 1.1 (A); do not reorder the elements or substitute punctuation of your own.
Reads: 240 (A)
